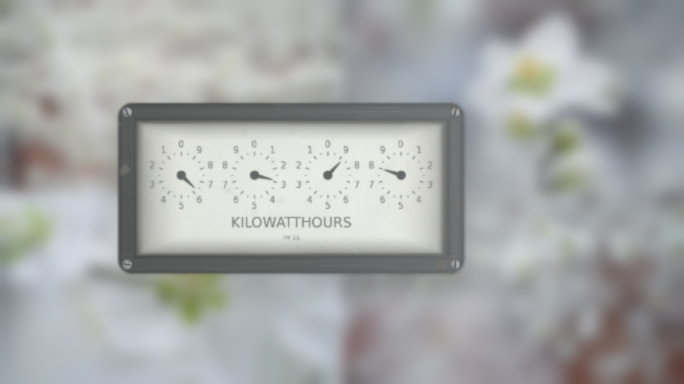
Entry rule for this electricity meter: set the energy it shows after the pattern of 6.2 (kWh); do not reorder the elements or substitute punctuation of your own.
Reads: 6288 (kWh)
